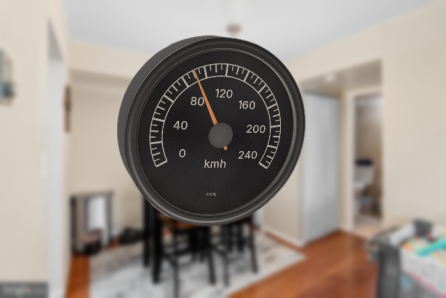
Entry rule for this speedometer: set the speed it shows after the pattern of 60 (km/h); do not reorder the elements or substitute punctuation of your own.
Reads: 90 (km/h)
